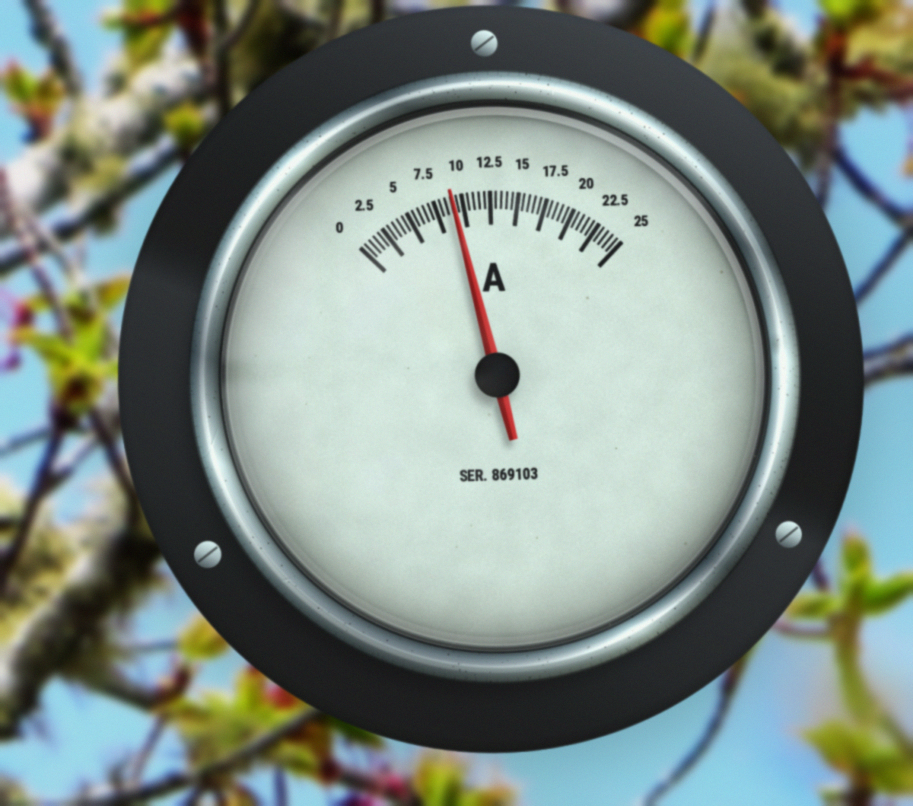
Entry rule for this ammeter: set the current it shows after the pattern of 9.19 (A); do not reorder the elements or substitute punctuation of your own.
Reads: 9 (A)
